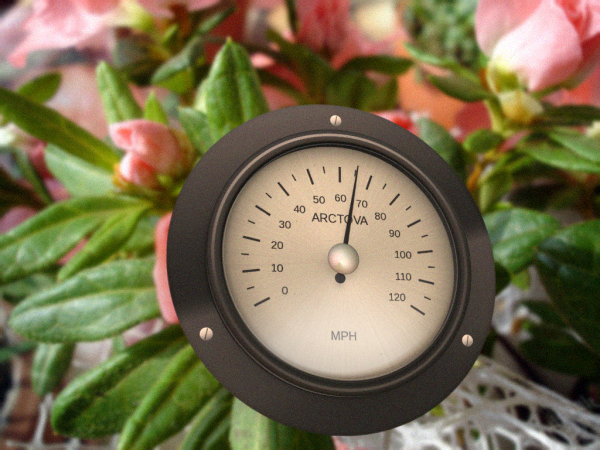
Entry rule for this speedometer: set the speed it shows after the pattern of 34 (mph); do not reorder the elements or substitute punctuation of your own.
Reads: 65 (mph)
